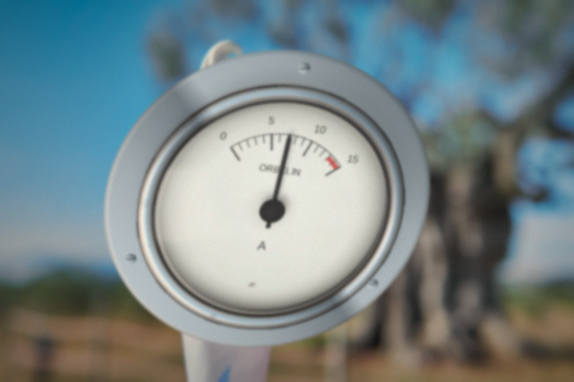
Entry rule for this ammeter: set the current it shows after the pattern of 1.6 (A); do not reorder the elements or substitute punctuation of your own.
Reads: 7 (A)
